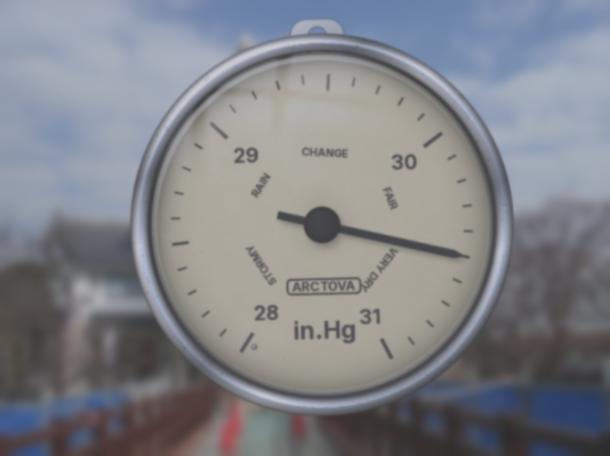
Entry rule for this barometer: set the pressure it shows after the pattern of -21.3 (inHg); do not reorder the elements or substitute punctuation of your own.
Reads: 30.5 (inHg)
